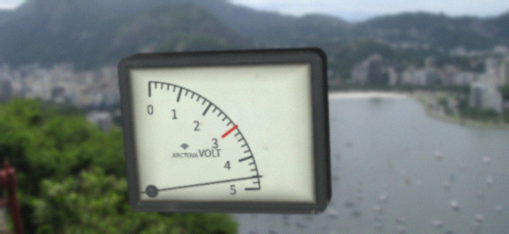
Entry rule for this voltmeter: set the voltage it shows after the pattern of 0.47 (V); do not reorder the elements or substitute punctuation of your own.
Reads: 4.6 (V)
